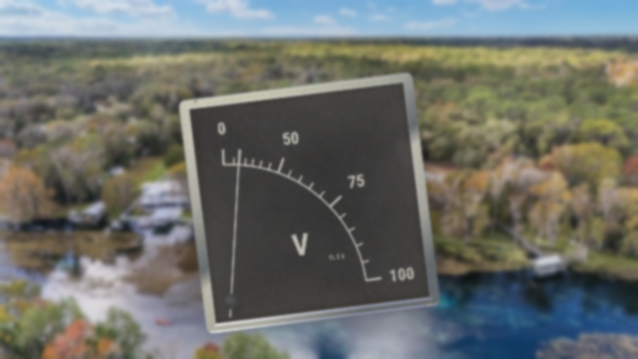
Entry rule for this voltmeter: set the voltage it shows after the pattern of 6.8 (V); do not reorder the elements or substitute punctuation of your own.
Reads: 25 (V)
